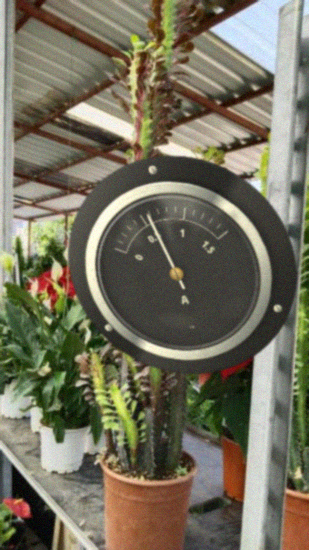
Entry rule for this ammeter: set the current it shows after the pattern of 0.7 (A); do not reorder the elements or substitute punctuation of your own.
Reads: 0.6 (A)
